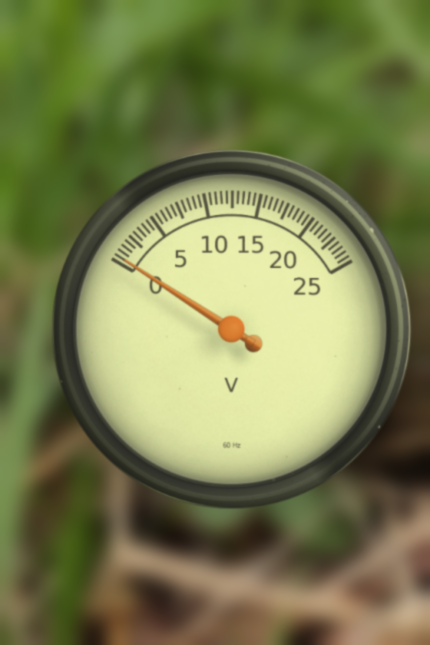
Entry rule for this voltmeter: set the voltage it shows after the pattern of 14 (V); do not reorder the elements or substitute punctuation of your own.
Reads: 0.5 (V)
